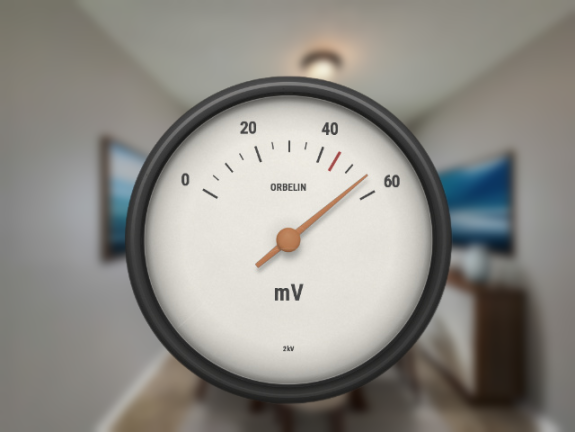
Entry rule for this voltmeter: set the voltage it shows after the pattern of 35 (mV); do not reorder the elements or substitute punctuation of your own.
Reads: 55 (mV)
